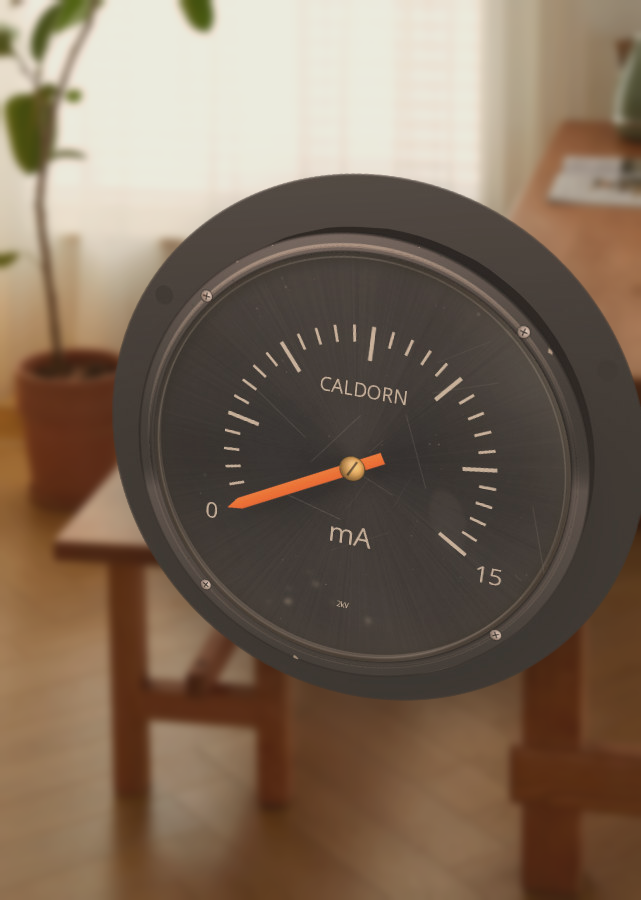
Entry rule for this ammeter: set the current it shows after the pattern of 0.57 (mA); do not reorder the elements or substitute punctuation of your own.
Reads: 0 (mA)
